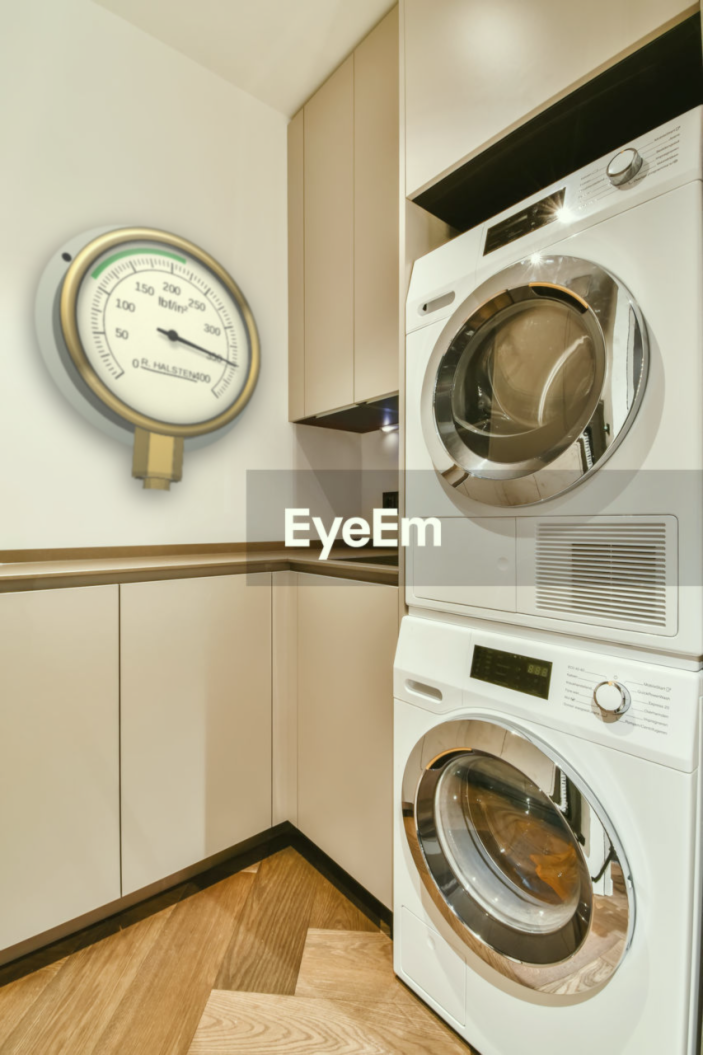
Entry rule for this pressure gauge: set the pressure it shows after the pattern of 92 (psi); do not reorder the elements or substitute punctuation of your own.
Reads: 350 (psi)
